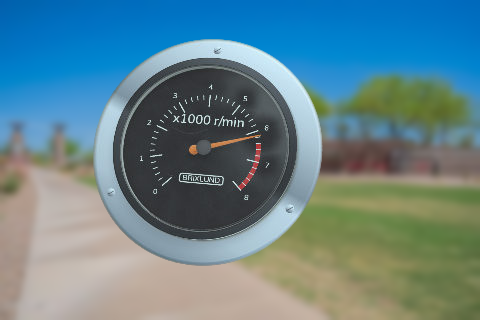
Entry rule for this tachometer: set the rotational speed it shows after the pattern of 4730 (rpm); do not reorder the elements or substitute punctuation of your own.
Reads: 6200 (rpm)
